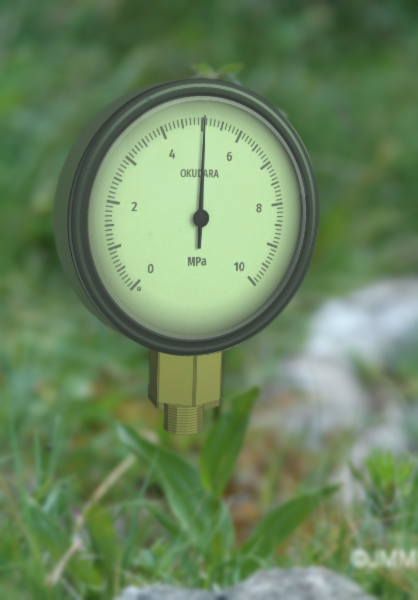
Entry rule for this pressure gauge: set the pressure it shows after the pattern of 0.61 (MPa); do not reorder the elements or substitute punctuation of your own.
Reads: 5 (MPa)
